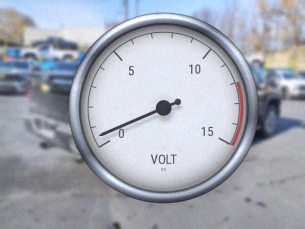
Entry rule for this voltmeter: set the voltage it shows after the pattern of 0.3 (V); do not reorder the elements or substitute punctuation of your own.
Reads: 0.5 (V)
